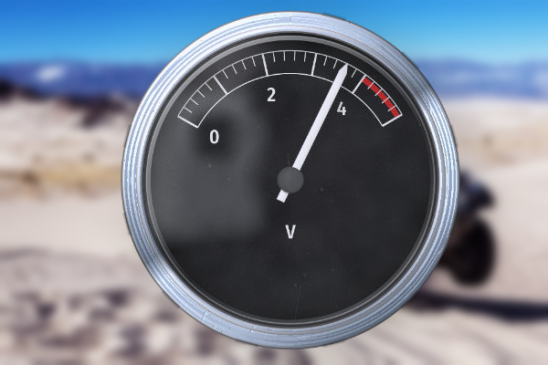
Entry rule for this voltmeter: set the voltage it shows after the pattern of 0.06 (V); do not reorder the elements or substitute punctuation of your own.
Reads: 3.6 (V)
